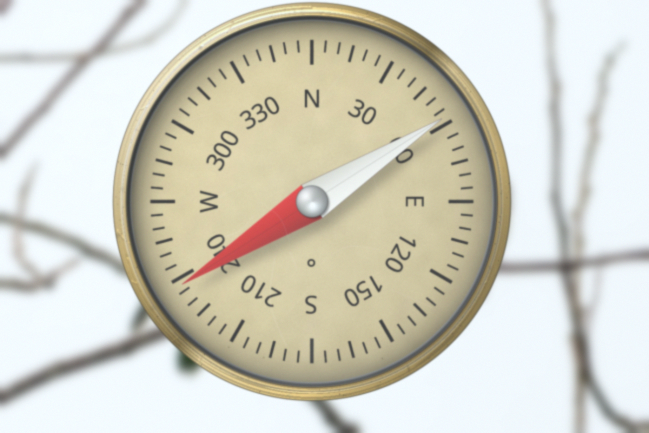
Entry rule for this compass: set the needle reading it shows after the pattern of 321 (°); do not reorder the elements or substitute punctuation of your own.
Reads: 237.5 (°)
